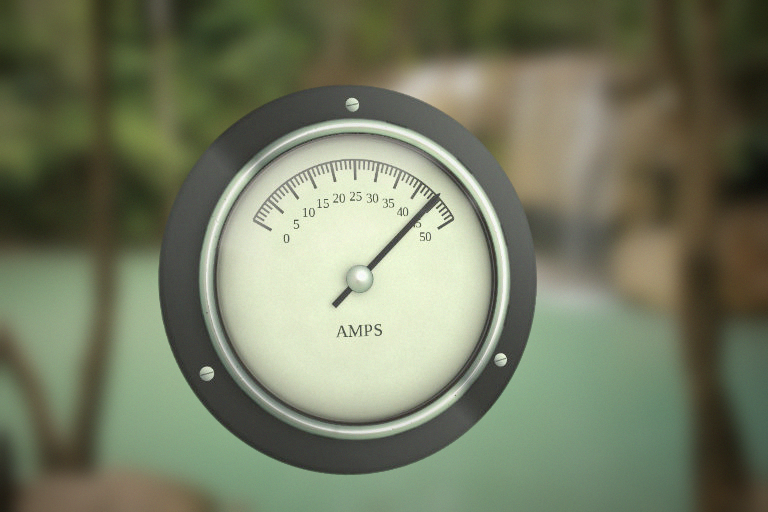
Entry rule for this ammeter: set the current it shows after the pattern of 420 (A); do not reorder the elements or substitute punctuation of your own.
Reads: 44 (A)
